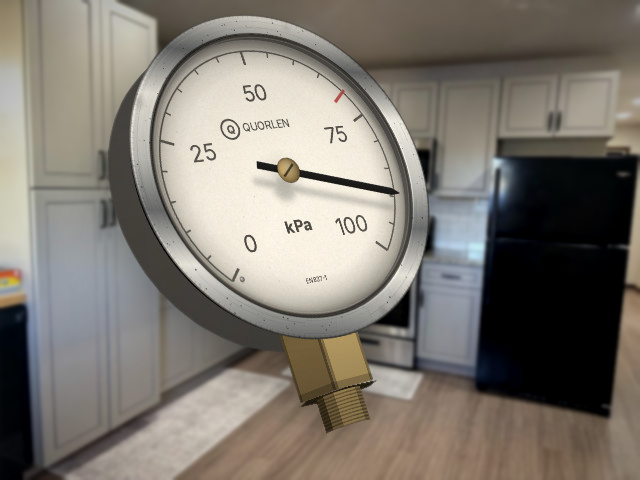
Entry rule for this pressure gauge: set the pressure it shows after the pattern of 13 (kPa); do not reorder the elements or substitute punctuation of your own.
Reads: 90 (kPa)
